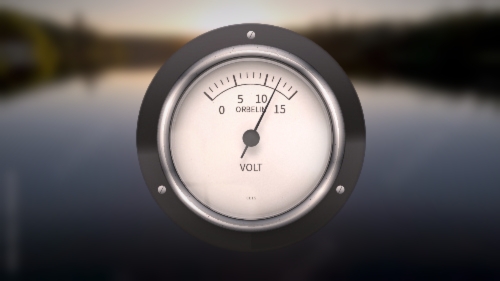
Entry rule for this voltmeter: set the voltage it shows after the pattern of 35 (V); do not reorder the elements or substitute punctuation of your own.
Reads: 12 (V)
